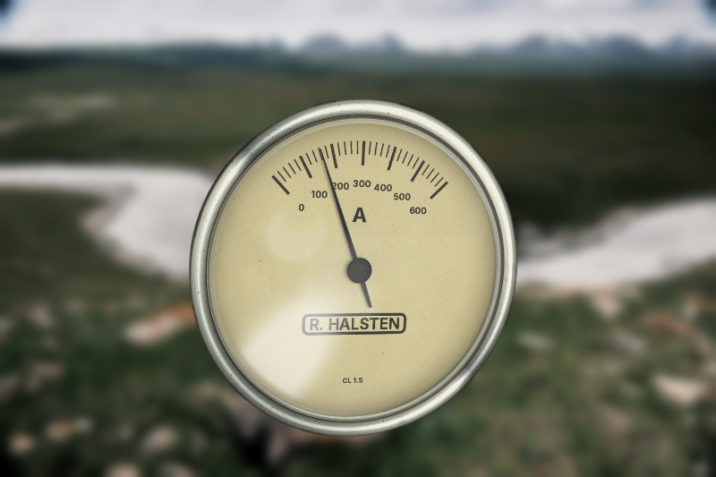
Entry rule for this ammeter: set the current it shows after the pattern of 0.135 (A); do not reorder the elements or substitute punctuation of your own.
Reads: 160 (A)
